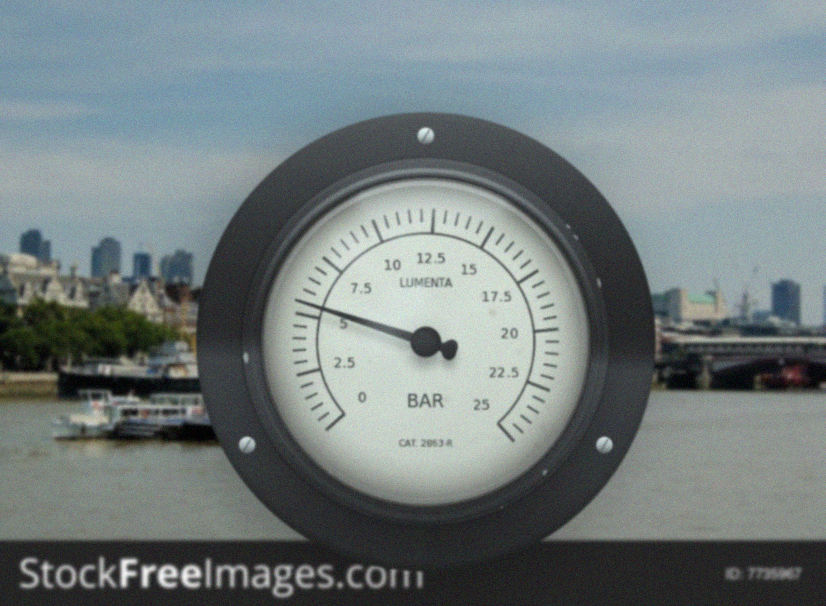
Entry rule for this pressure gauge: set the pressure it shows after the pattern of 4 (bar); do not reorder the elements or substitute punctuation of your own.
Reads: 5.5 (bar)
